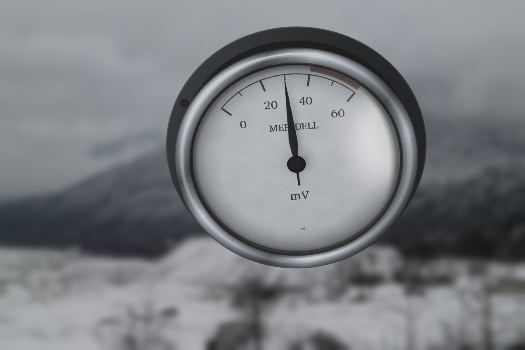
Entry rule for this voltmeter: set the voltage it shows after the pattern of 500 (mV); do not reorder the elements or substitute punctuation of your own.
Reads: 30 (mV)
